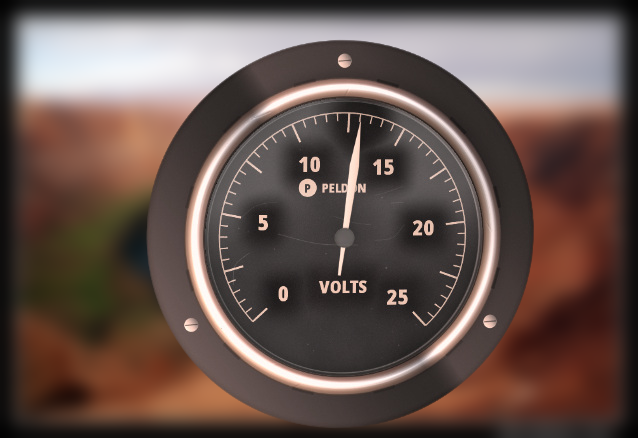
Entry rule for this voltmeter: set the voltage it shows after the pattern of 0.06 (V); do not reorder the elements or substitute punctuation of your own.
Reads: 13 (V)
